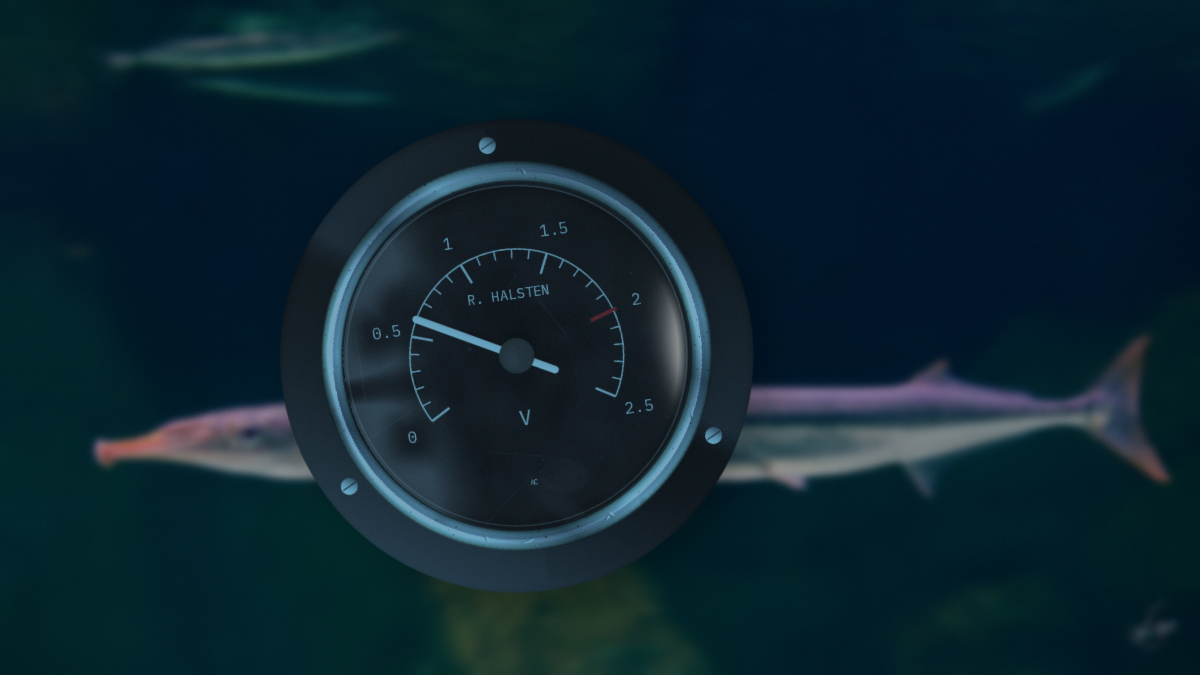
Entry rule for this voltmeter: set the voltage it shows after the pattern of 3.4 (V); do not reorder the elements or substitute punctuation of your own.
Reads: 0.6 (V)
